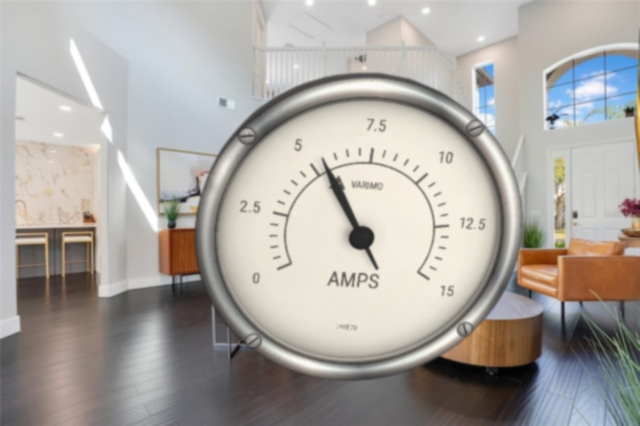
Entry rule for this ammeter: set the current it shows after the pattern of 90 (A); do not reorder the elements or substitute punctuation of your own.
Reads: 5.5 (A)
